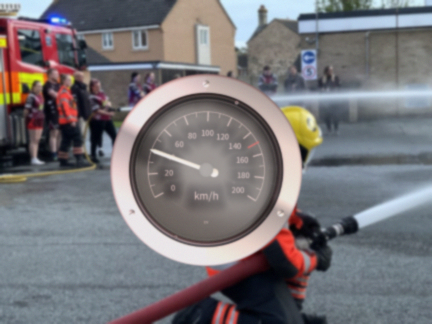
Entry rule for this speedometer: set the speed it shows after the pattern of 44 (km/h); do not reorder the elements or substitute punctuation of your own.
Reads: 40 (km/h)
